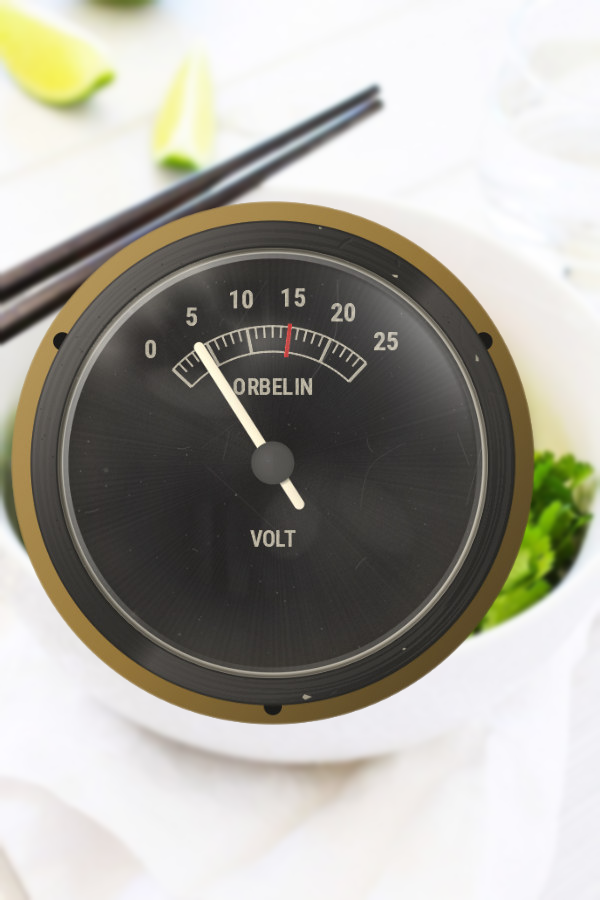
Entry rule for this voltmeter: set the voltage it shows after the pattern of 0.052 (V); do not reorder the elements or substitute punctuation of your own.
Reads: 4 (V)
